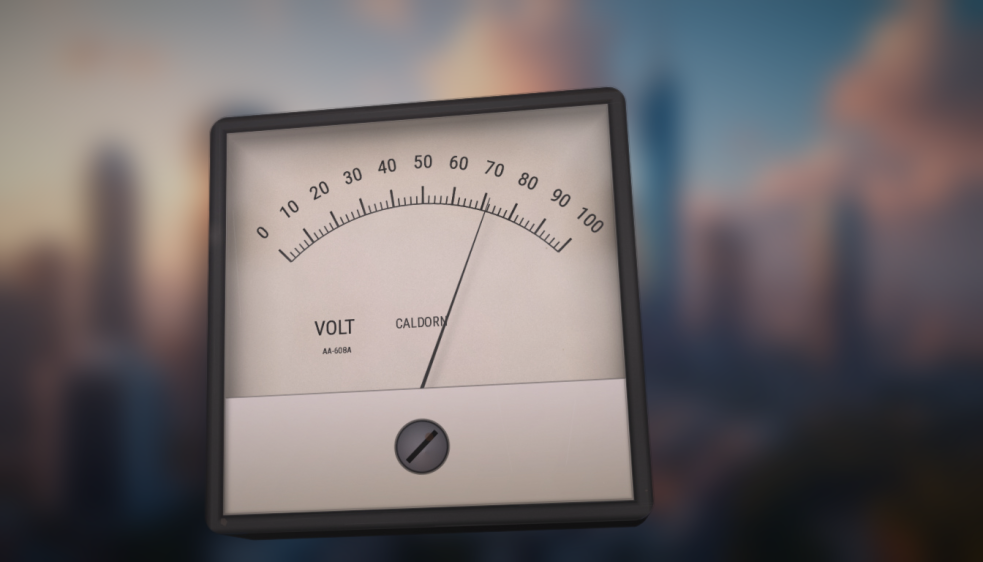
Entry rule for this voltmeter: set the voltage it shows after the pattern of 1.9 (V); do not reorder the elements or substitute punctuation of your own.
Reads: 72 (V)
